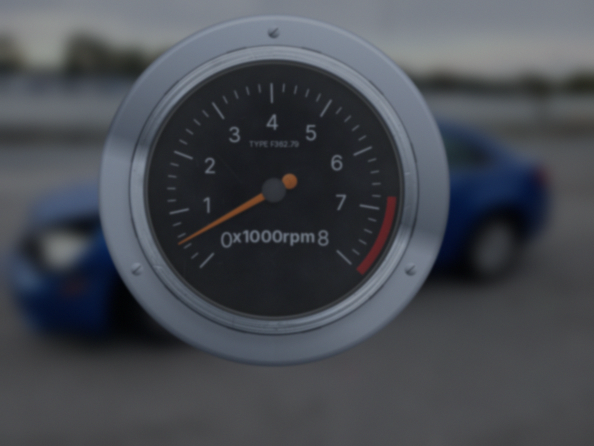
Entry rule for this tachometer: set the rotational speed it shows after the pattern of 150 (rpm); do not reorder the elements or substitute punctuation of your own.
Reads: 500 (rpm)
